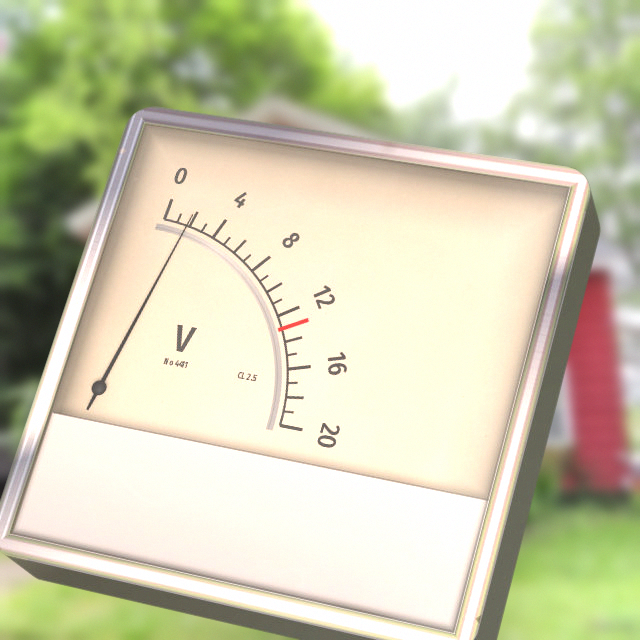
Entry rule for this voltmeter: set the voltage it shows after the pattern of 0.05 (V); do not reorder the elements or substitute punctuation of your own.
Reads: 2 (V)
